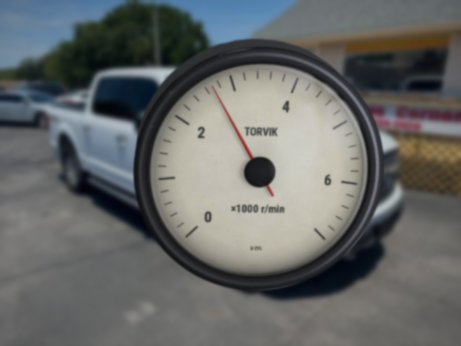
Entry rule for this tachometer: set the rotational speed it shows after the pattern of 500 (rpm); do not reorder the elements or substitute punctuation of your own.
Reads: 2700 (rpm)
